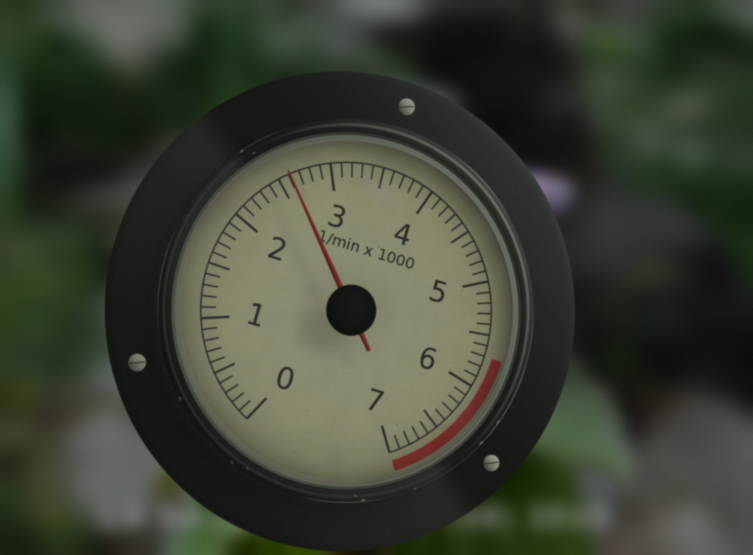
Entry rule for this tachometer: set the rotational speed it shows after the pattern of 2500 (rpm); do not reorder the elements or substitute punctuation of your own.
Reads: 2600 (rpm)
